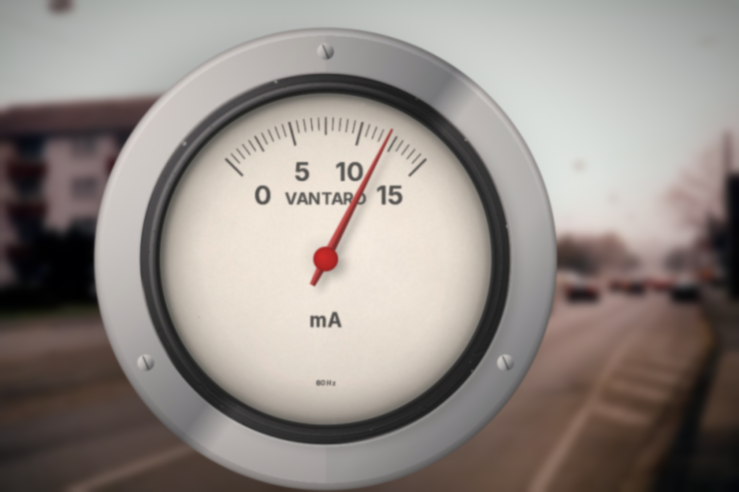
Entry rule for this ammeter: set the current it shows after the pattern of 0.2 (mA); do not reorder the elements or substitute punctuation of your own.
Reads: 12 (mA)
